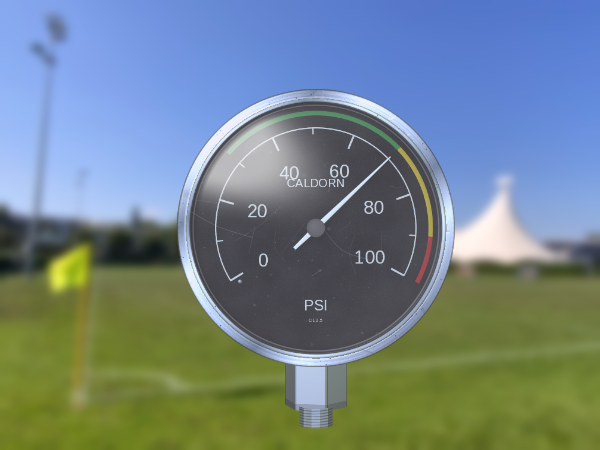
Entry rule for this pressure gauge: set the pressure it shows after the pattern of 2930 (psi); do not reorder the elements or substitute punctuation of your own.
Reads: 70 (psi)
